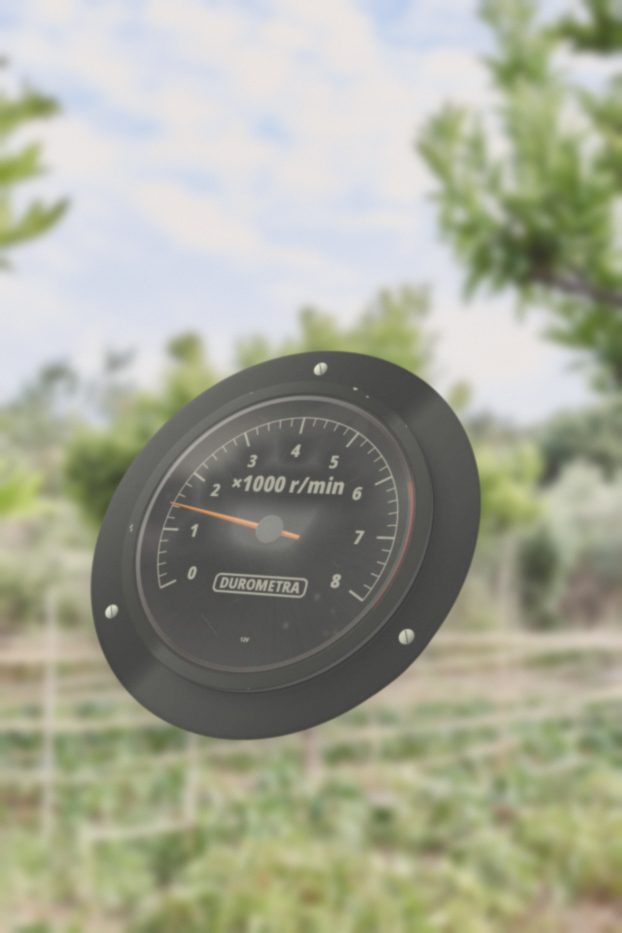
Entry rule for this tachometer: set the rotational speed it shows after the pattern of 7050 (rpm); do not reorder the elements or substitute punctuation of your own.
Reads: 1400 (rpm)
